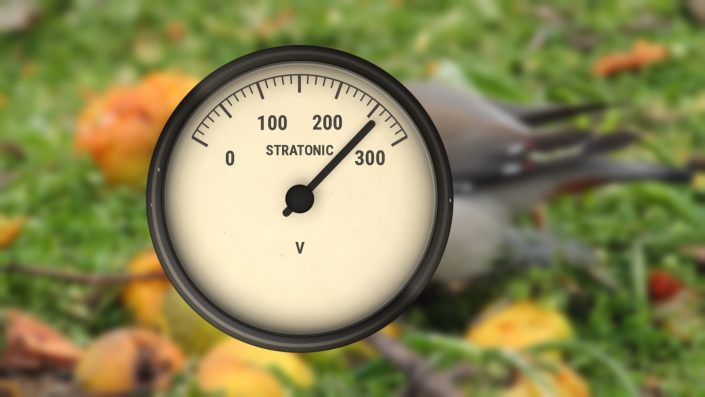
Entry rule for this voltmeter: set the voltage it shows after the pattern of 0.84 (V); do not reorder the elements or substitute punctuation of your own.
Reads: 260 (V)
